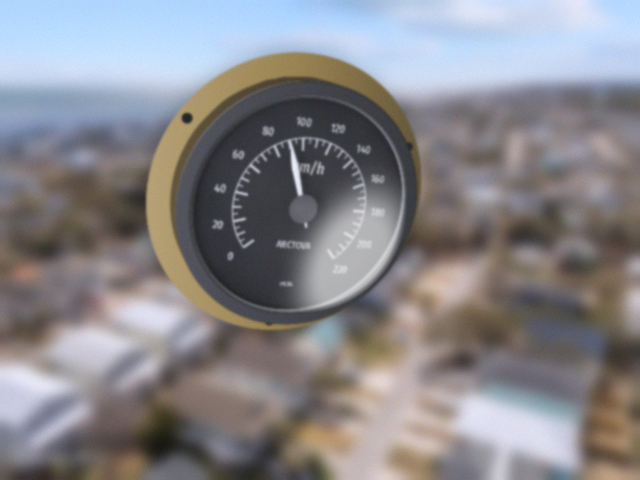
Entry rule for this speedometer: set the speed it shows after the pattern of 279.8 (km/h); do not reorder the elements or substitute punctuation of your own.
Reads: 90 (km/h)
